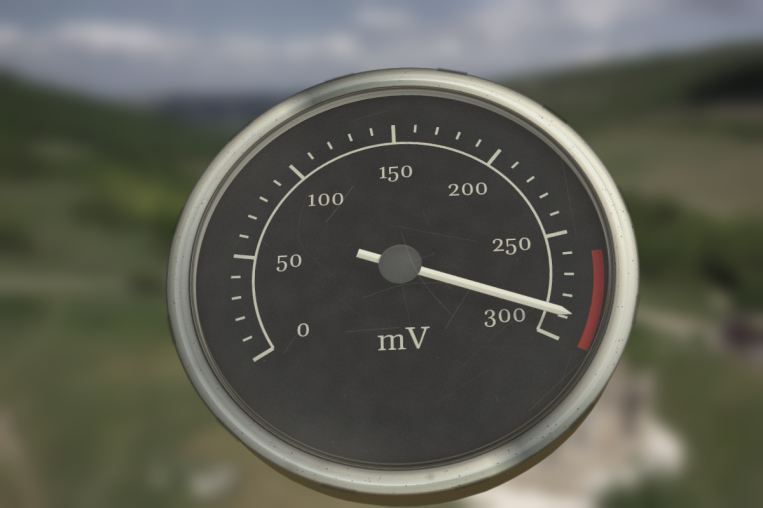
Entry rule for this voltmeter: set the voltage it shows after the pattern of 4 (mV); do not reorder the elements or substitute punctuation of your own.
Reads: 290 (mV)
